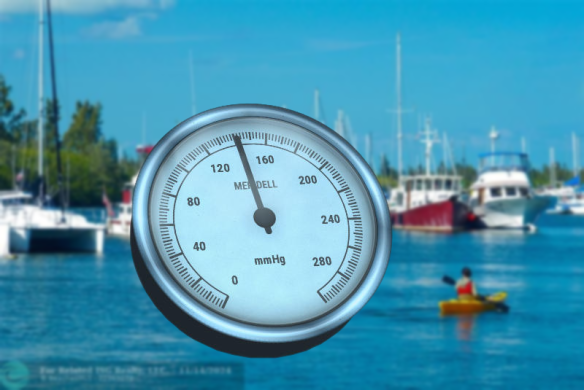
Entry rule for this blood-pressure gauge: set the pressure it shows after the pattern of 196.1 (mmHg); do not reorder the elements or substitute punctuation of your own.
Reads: 140 (mmHg)
